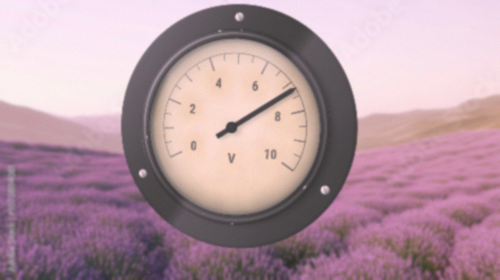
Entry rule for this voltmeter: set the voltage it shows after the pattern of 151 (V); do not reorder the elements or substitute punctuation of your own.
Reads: 7.25 (V)
